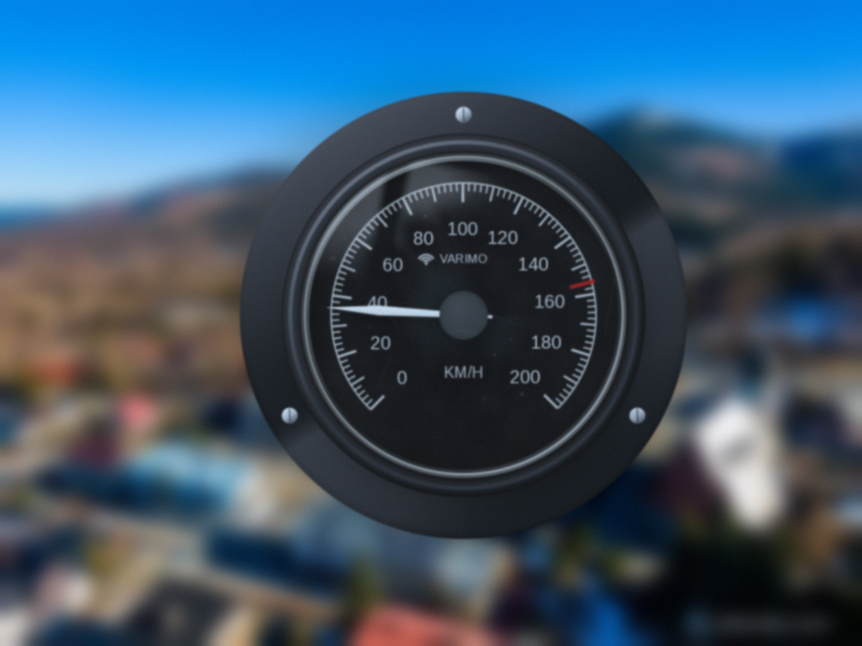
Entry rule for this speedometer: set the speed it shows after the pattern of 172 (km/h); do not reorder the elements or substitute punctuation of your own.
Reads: 36 (km/h)
